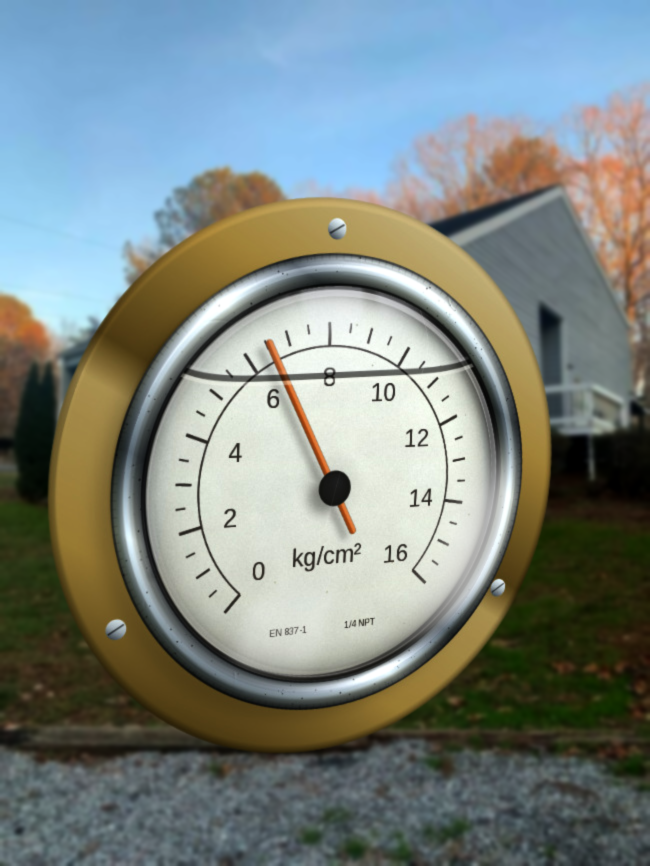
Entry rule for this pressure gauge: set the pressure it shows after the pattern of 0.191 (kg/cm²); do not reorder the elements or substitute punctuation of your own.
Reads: 6.5 (kg/cm²)
